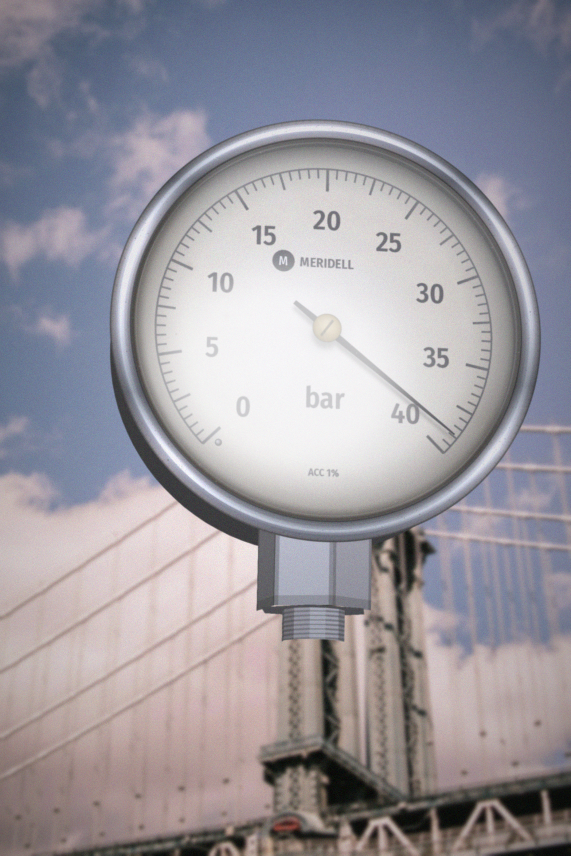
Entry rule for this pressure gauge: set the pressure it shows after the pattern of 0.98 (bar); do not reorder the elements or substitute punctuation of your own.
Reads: 39 (bar)
